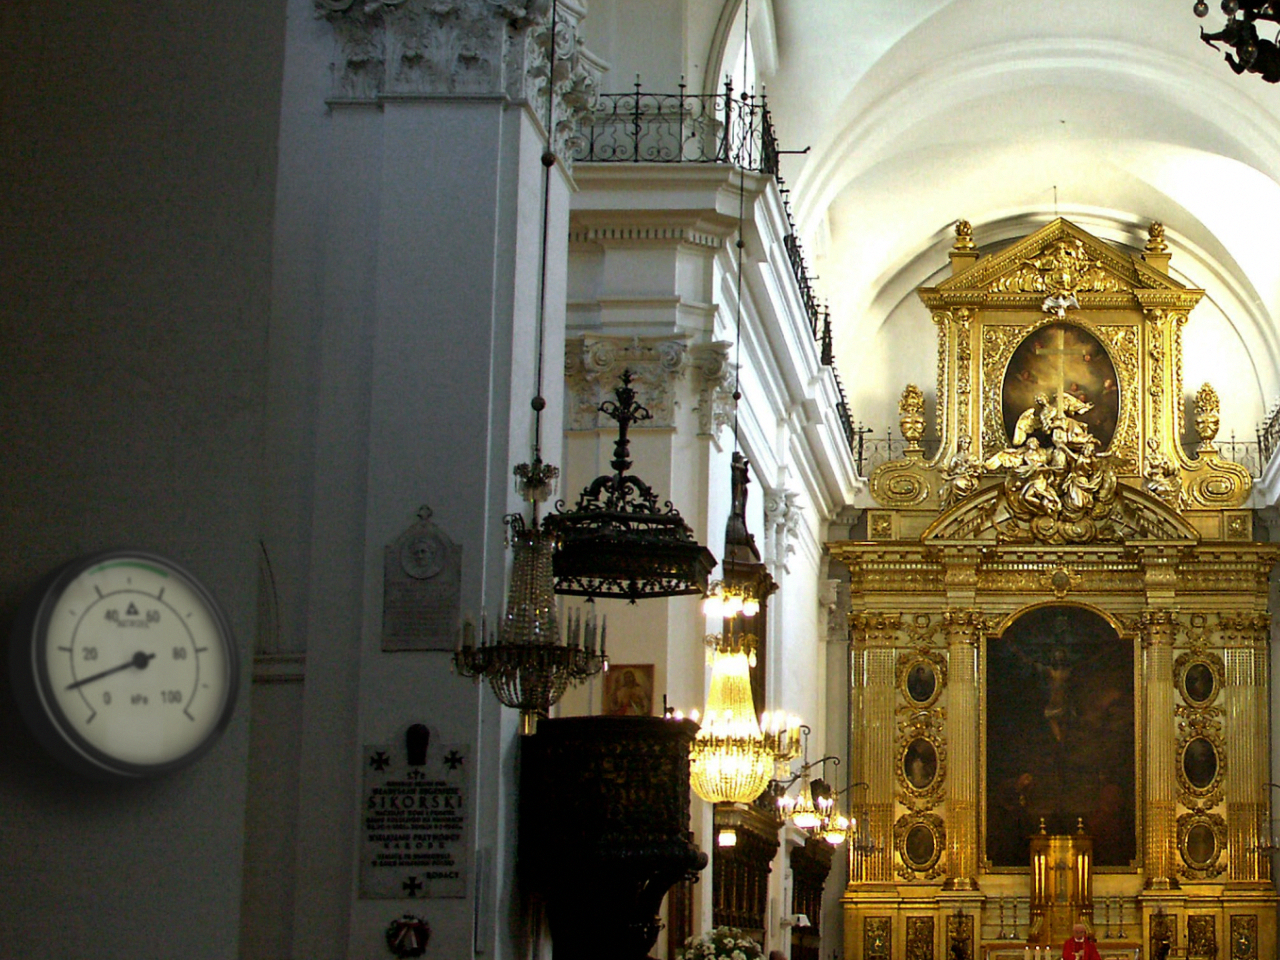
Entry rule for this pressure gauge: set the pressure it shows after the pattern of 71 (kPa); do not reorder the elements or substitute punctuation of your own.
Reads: 10 (kPa)
